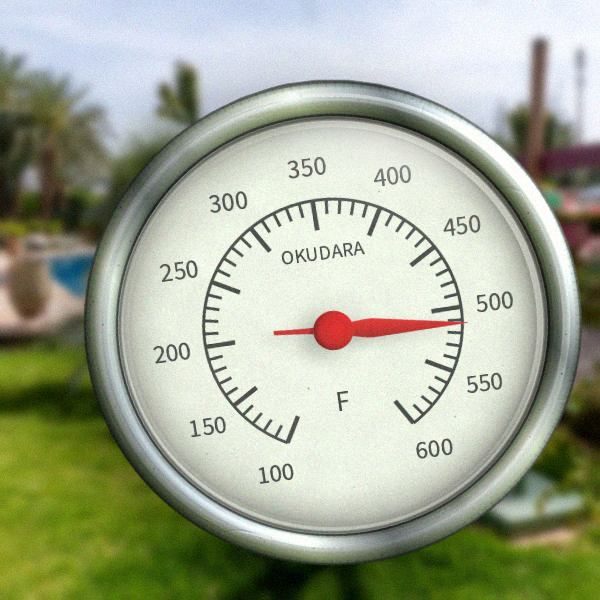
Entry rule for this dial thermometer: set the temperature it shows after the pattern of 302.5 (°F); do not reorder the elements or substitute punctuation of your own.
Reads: 510 (°F)
